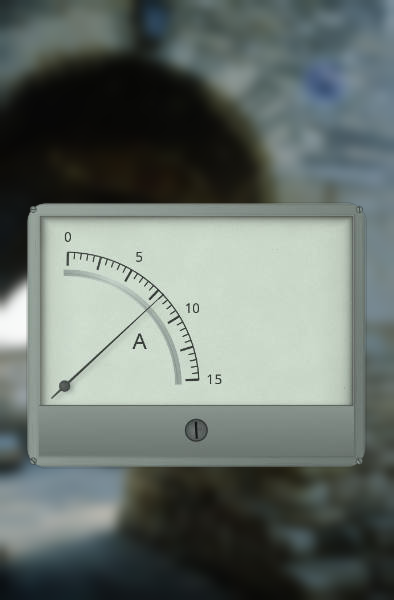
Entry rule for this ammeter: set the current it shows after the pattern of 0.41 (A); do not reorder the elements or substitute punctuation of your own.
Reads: 8 (A)
